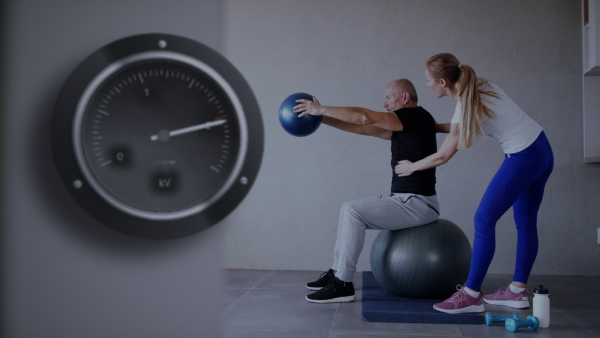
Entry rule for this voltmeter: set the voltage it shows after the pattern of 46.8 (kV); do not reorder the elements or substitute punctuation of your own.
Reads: 2 (kV)
